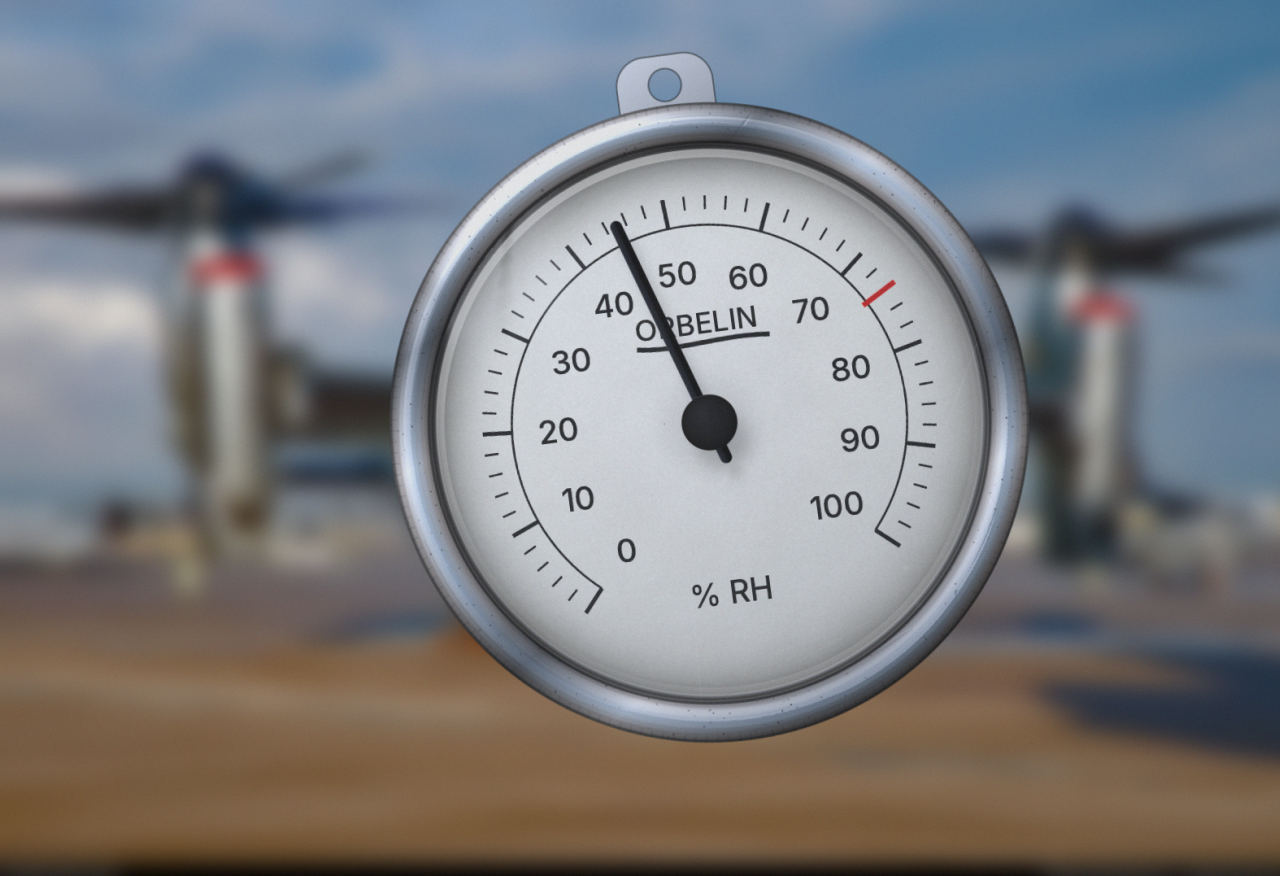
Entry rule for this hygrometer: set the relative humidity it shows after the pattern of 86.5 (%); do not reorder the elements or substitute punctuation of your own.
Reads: 45 (%)
